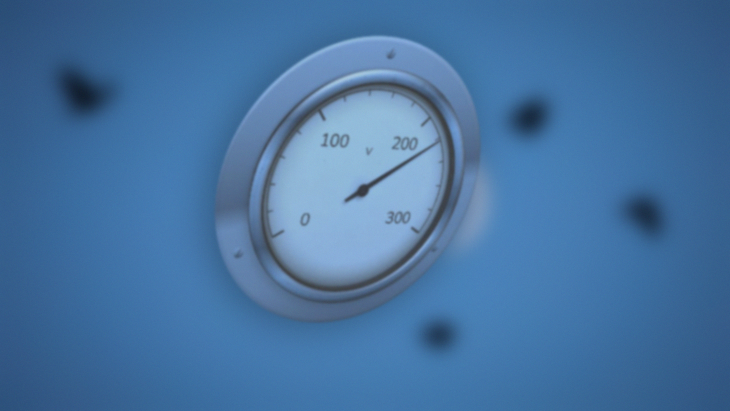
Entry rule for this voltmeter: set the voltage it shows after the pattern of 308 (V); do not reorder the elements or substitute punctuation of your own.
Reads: 220 (V)
